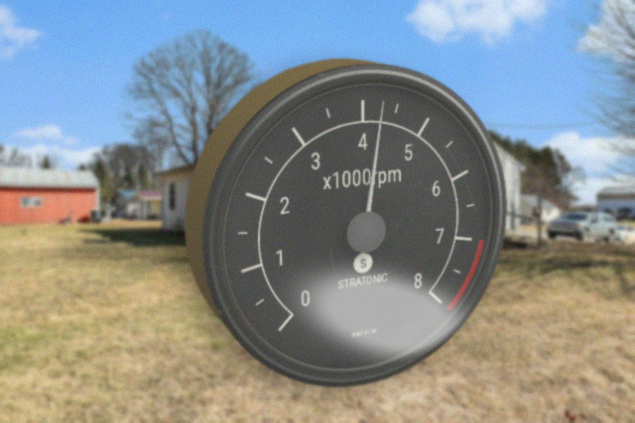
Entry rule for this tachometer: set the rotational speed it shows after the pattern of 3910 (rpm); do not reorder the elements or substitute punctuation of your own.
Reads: 4250 (rpm)
